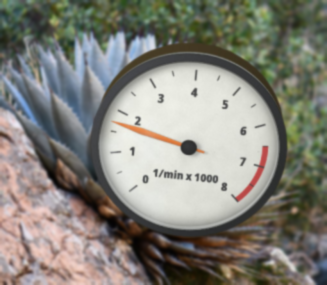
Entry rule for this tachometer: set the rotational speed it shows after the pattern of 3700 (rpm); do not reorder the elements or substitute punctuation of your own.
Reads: 1750 (rpm)
